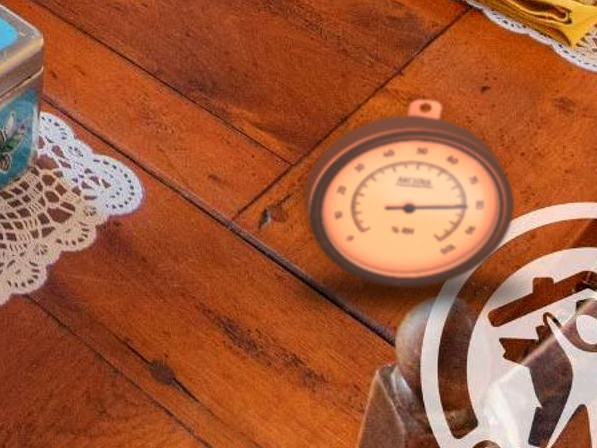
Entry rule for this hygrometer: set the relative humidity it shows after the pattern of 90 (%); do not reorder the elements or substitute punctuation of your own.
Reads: 80 (%)
